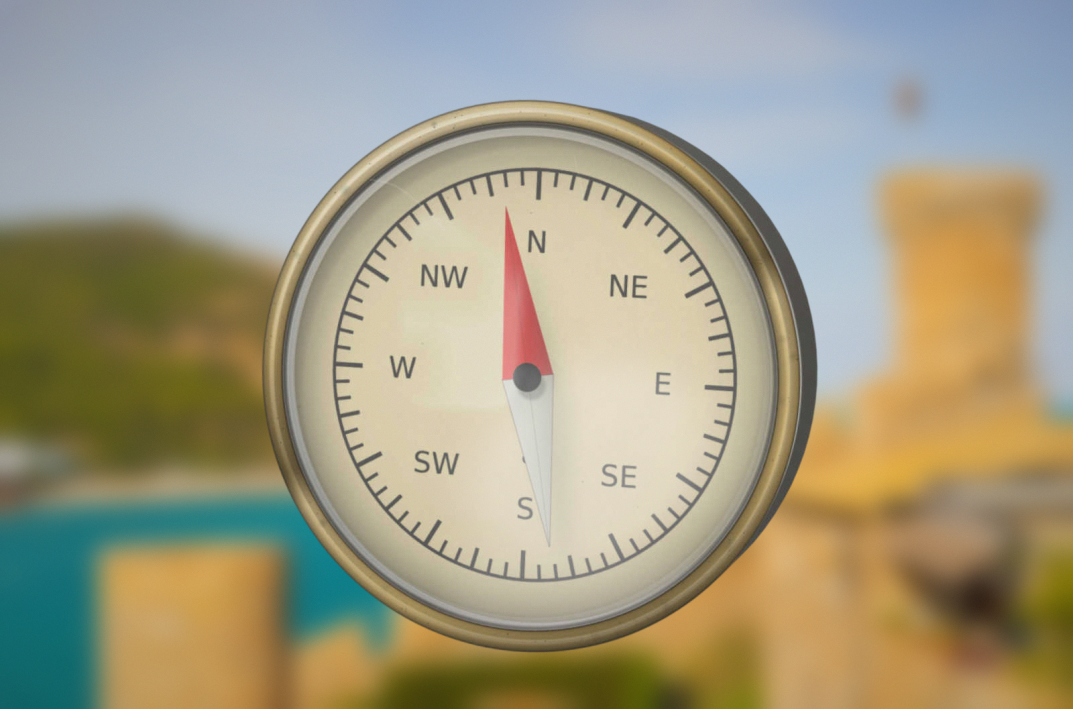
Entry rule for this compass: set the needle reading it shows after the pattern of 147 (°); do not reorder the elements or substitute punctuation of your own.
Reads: 350 (°)
